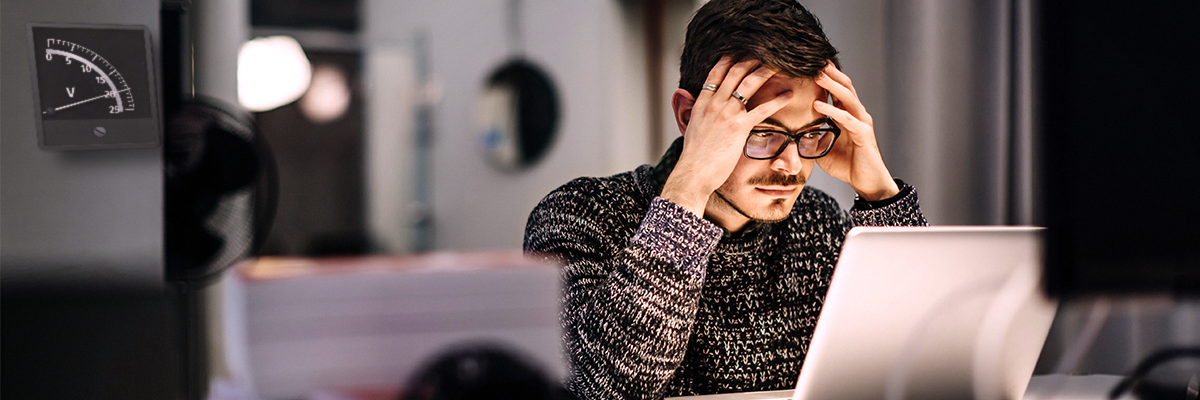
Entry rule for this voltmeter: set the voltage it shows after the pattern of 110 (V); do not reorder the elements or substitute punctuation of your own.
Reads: 20 (V)
